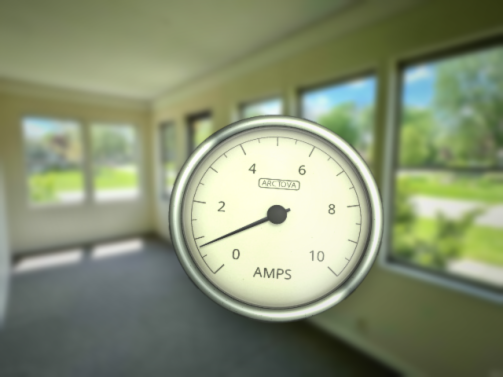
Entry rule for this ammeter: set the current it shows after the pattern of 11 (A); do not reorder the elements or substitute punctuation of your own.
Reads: 0.75 (A)
